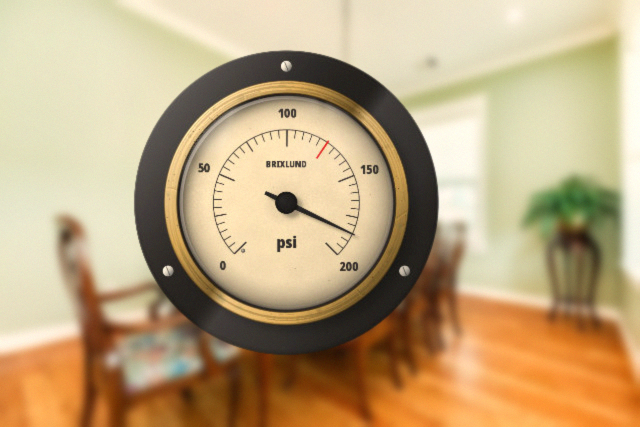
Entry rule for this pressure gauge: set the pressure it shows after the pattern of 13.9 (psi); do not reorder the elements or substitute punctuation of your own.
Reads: 185 (psi)
